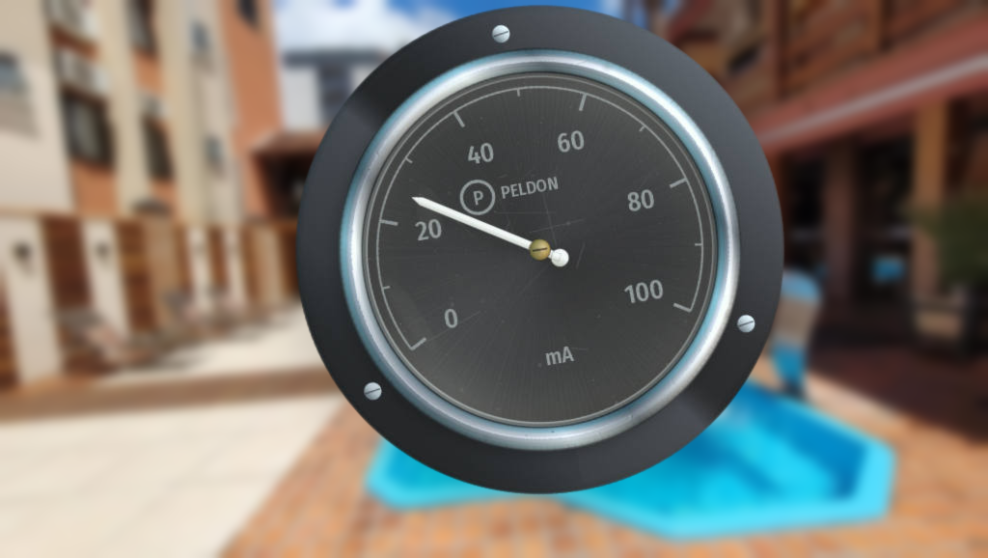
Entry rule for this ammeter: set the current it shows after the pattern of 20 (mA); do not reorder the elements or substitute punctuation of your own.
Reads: 25 (mA)
